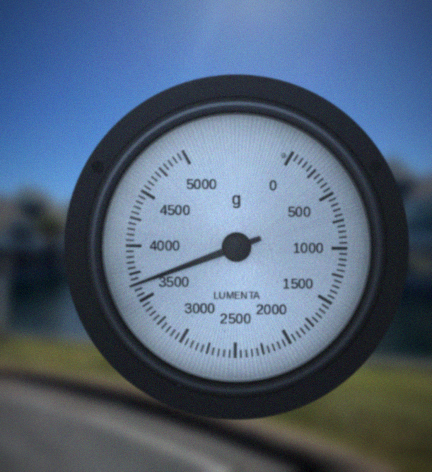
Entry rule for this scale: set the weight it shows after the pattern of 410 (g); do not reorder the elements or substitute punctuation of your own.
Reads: 3650 (g)
